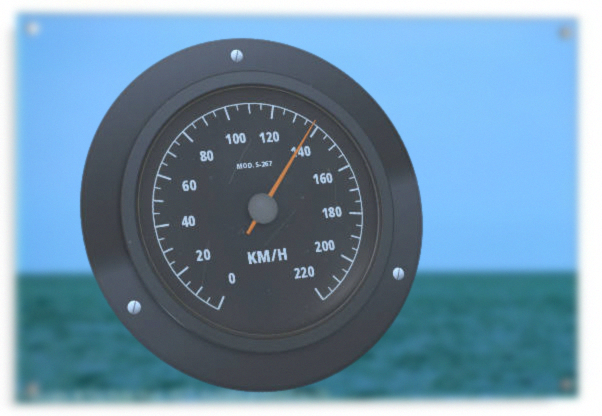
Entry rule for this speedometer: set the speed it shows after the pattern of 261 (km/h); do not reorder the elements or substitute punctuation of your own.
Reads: 137.5 (km/h)
